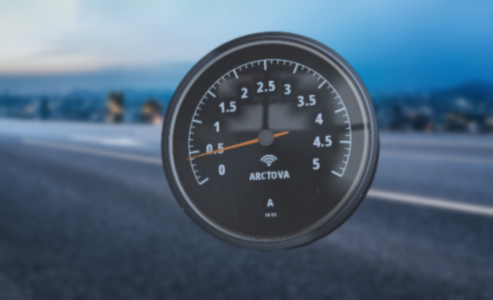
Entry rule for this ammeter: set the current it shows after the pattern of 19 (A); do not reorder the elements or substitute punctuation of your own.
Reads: 0.4 (A)
